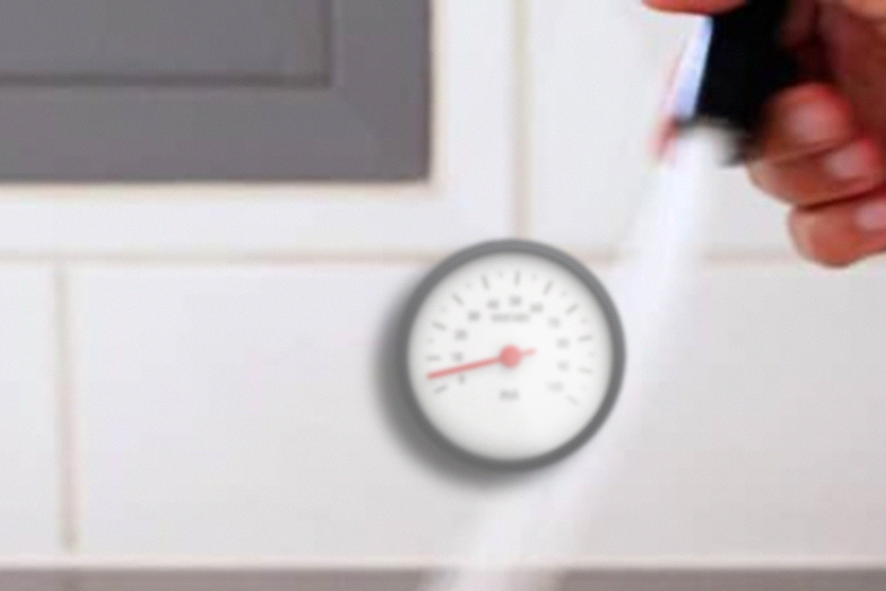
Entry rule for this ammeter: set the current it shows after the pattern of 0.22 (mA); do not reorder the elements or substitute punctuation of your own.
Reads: 5 (mA)
